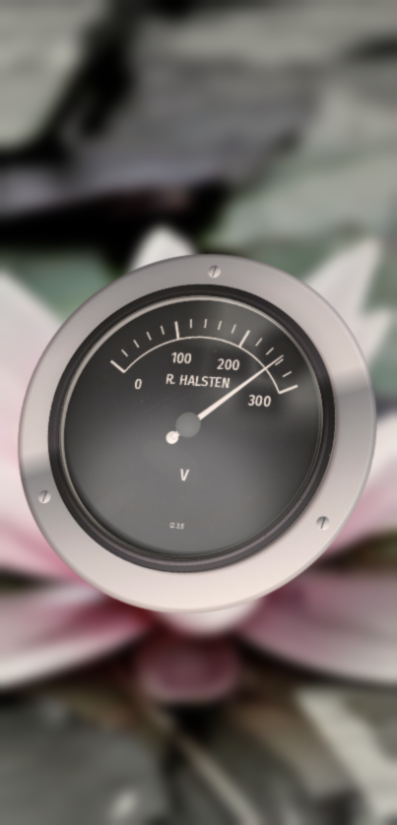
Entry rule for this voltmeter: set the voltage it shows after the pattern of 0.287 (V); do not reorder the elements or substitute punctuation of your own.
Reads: 260 (V)
